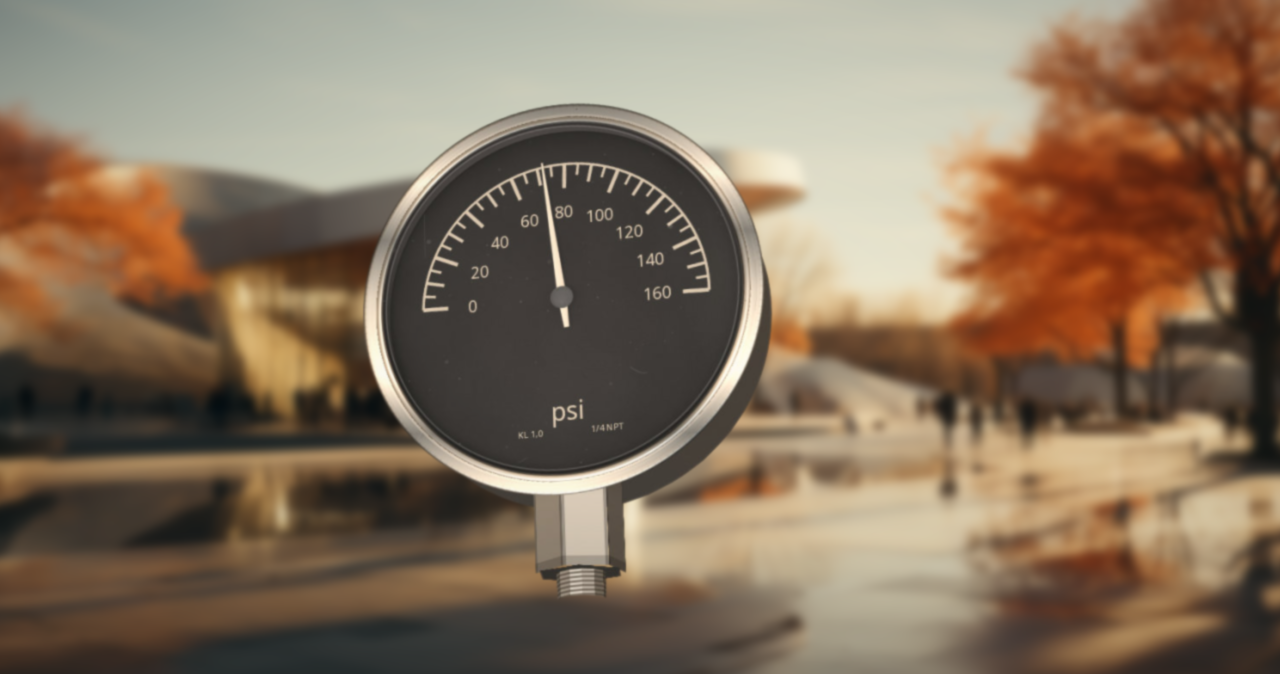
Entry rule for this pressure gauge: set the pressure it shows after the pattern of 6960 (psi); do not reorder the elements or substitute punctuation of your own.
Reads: 72.5 (psi)
